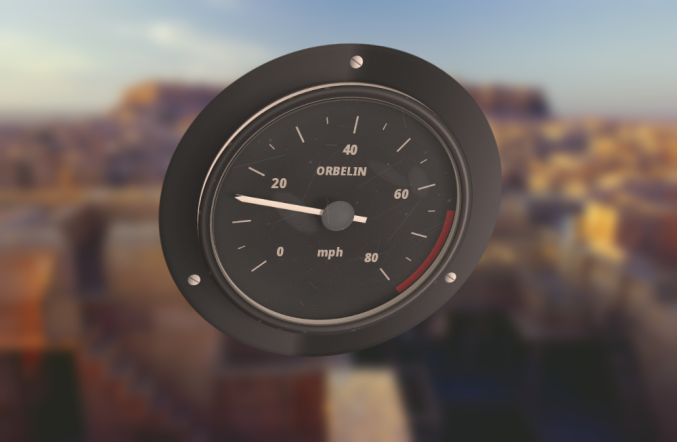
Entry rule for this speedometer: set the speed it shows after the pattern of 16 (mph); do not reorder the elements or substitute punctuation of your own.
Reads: 15 (mph)
